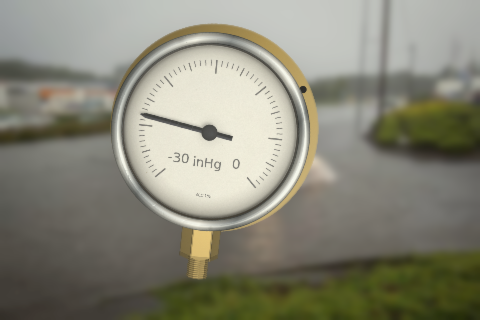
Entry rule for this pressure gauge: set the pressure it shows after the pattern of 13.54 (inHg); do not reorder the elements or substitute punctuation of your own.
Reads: -24 (inHg)
